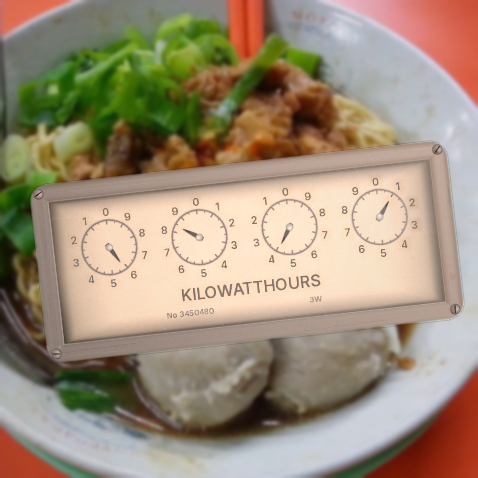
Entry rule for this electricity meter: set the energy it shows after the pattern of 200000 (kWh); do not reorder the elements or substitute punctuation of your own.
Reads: 5841 (kWh)
